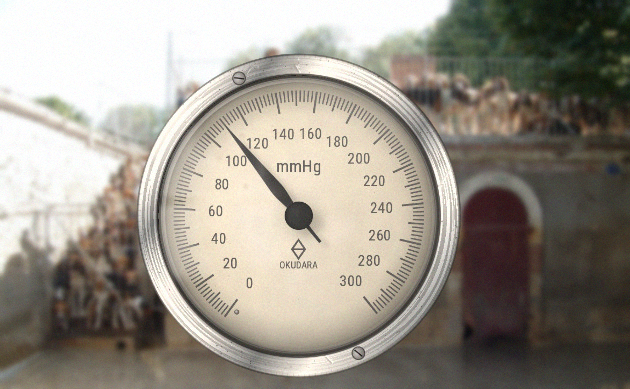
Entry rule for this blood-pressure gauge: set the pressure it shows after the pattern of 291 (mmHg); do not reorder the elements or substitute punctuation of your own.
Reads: 110 (mmHg)
